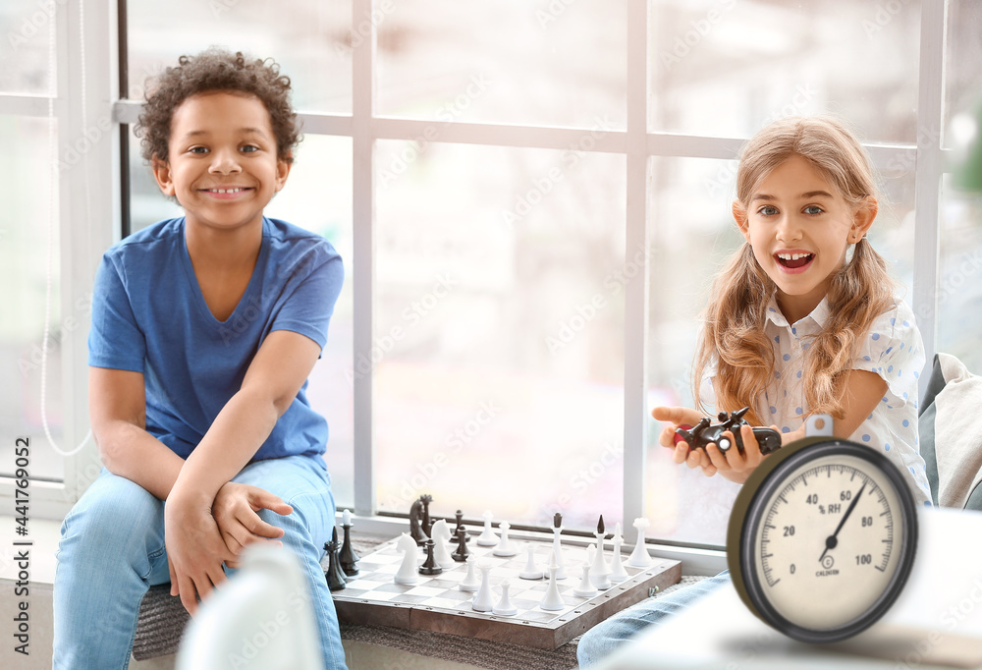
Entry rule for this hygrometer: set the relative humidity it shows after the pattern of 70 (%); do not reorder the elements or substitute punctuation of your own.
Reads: 65 (%)
